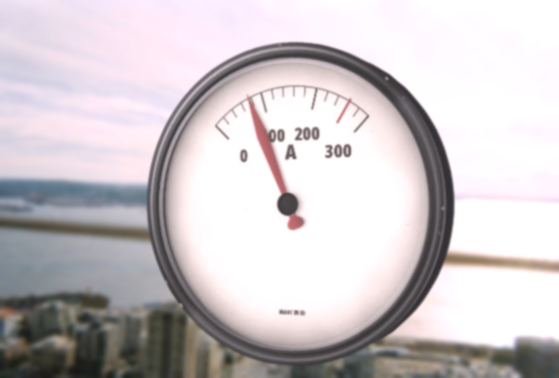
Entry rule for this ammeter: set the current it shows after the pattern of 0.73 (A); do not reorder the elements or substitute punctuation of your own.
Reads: 80 (A)
